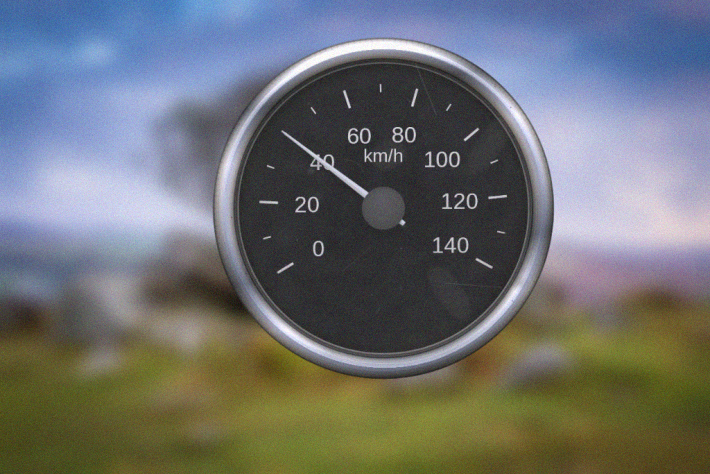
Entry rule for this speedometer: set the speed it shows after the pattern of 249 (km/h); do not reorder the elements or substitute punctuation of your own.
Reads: 40 (km/h)
